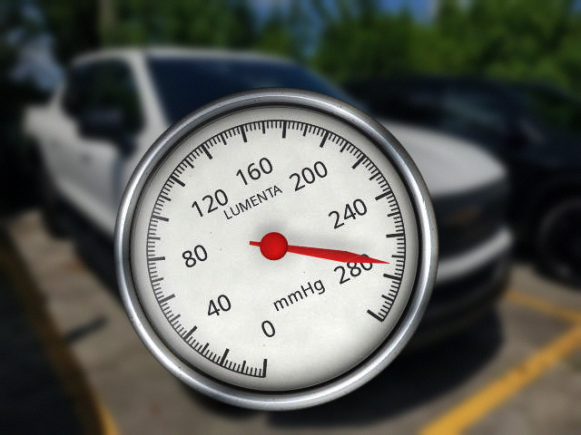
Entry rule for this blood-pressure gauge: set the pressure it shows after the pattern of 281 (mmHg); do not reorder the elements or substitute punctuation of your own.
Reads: 274 (mmHg)
